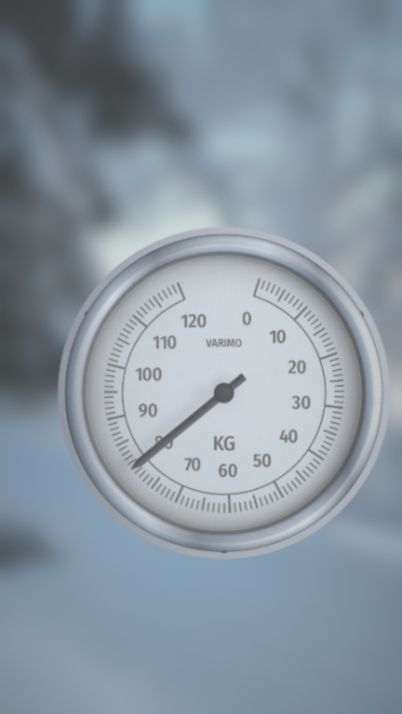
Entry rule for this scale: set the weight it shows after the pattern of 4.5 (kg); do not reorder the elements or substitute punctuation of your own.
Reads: 80 (kg)
